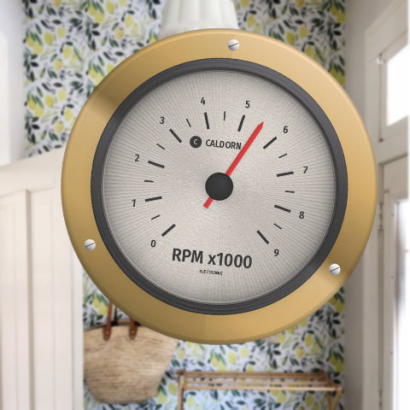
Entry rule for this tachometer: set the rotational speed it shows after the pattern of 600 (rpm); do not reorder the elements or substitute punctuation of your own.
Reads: 5500 (rpm)
